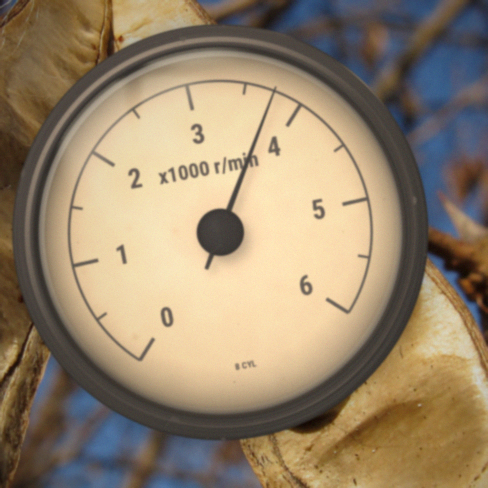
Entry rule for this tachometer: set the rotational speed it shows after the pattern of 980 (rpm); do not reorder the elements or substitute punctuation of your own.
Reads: 3750 (rpm)
